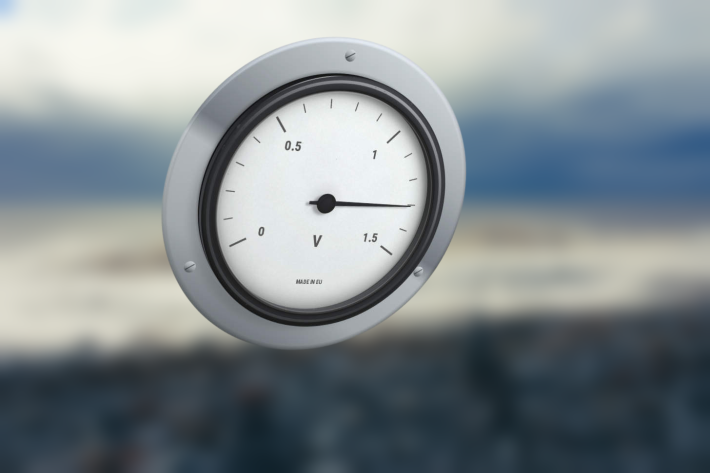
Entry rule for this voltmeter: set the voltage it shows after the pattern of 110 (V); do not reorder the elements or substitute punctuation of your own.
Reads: 1.3 (V)
